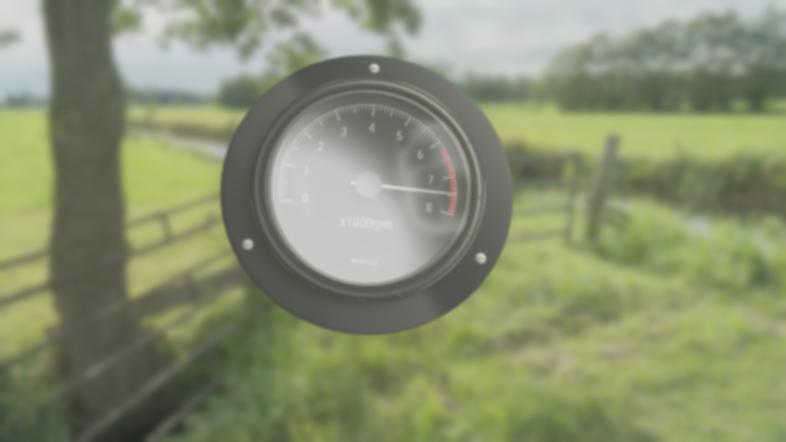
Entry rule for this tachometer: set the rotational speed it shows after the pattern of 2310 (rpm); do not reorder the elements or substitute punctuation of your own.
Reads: 7500 (rpm)
